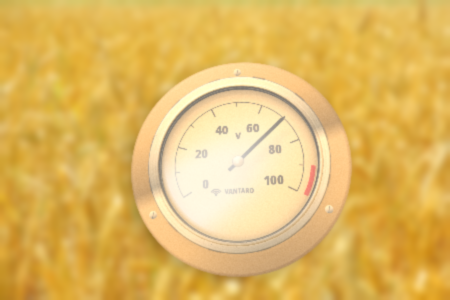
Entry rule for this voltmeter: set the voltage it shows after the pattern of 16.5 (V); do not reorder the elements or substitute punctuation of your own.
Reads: 70 (V)
